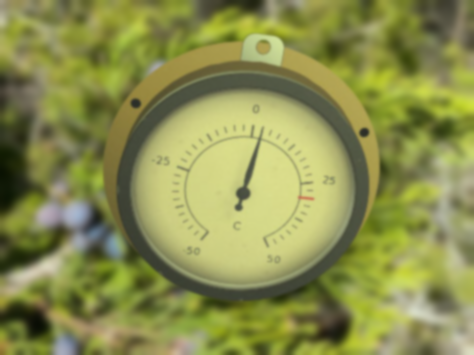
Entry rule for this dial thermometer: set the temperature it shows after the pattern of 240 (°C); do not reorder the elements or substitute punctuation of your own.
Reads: 2.5 (°C)
